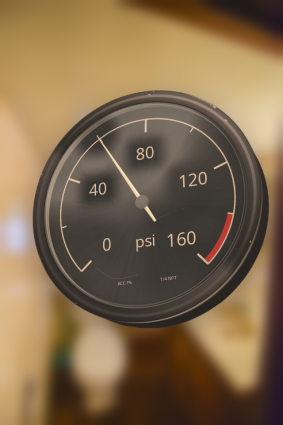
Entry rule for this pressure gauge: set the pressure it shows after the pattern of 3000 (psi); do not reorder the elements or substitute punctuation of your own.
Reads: 60 (psi)
